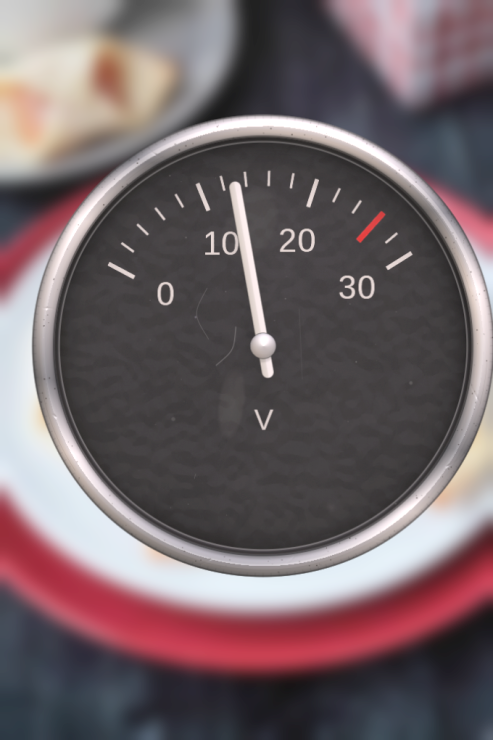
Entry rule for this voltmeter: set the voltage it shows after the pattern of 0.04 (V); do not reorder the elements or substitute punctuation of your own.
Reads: 13 (V)
